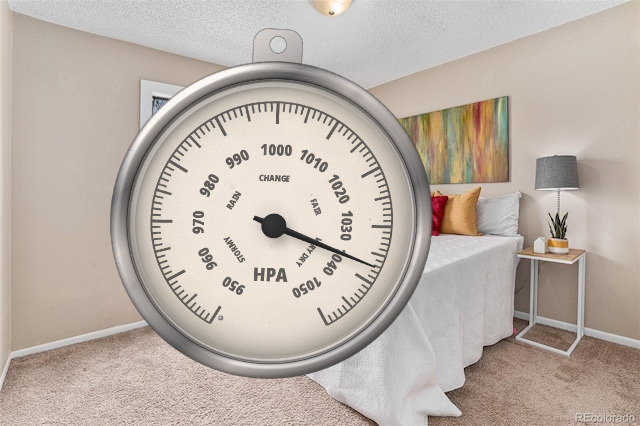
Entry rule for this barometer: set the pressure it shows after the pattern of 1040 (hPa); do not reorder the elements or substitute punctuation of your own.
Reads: 1037 (hPa)
